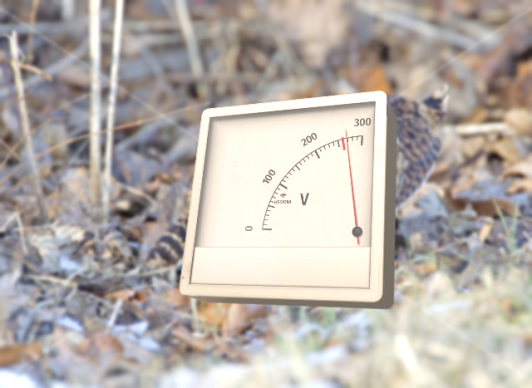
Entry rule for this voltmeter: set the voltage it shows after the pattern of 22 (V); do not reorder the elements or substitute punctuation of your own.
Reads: 270 (V)
